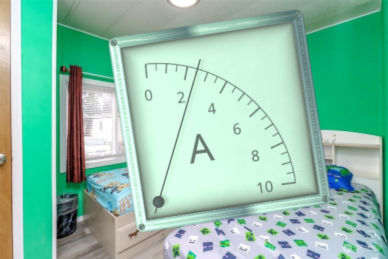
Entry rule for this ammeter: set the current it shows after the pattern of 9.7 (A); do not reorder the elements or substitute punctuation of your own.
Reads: 2.5 (A)
